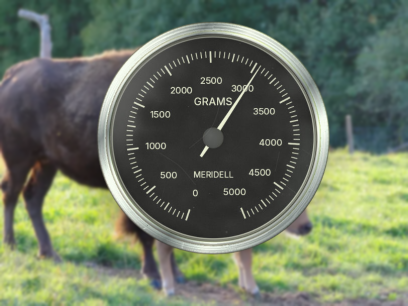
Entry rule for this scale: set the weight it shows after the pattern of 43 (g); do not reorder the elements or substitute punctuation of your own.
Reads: 3050 (g)
